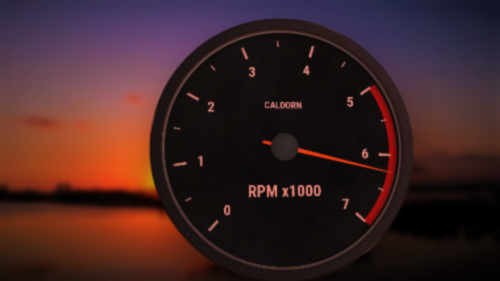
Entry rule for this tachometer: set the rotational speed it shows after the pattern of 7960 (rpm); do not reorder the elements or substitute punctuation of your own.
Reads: 6250 (rpm)
